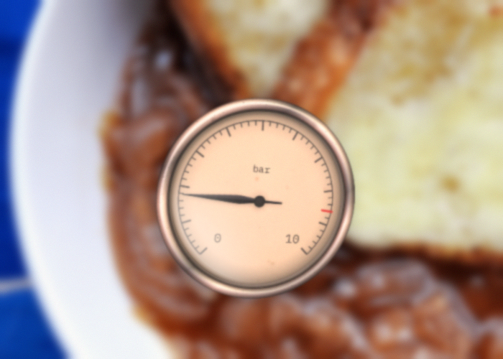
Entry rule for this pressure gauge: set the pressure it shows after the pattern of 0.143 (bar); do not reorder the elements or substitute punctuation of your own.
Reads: 1.8 (bar)
